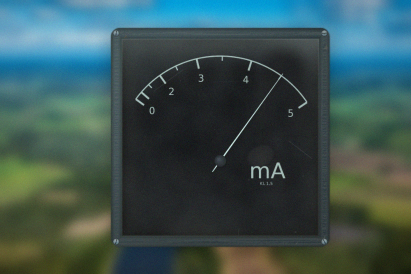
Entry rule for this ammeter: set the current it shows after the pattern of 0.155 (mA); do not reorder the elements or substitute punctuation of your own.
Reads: 4.5 (mA)
